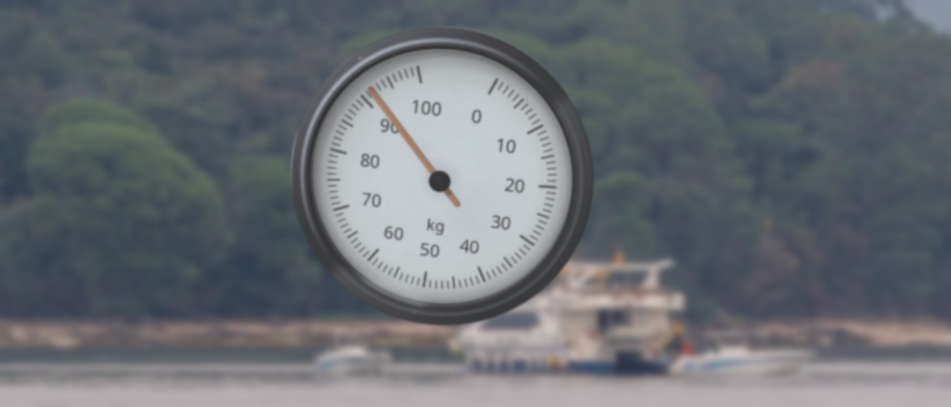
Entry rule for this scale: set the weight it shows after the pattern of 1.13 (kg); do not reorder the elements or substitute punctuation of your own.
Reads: 92 (kg)
